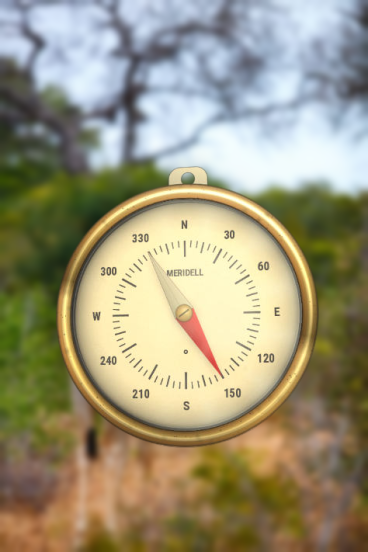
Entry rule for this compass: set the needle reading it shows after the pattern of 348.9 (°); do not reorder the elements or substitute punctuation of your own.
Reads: 150 (°)
